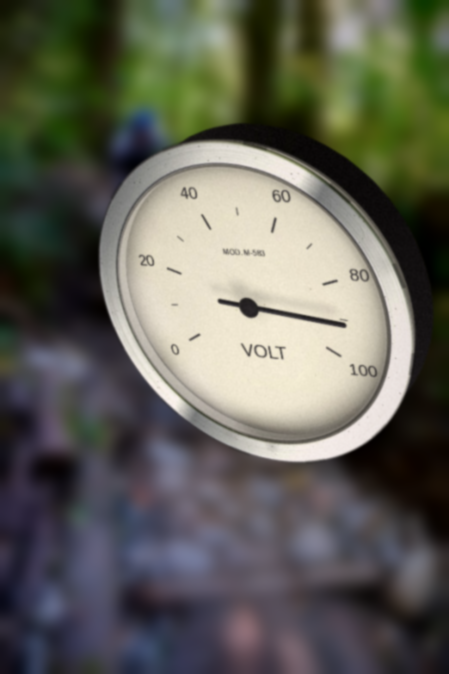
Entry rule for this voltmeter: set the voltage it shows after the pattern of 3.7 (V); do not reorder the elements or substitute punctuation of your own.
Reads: 90 (V)
